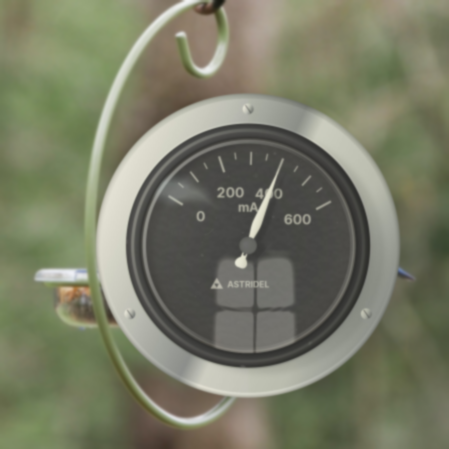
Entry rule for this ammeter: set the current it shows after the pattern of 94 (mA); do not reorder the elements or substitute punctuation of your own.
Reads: 400 (mA)
